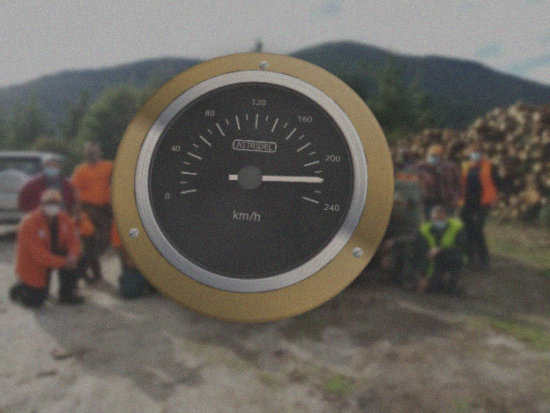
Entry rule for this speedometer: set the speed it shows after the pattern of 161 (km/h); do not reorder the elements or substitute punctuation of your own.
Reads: 220 (km/h)
